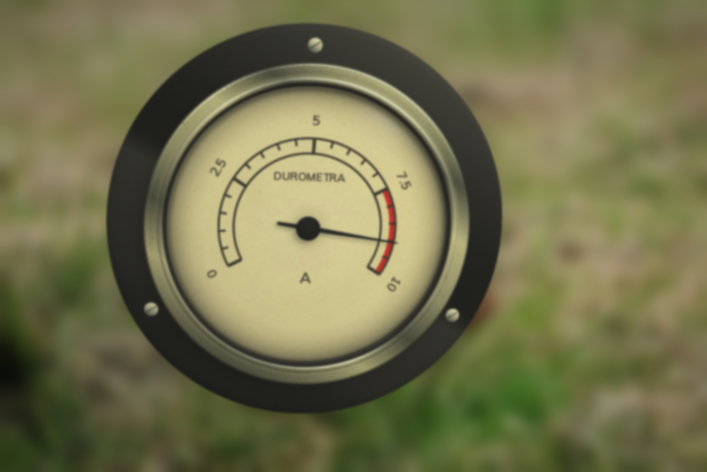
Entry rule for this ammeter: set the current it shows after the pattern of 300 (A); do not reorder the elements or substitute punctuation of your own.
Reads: 9 (A)
